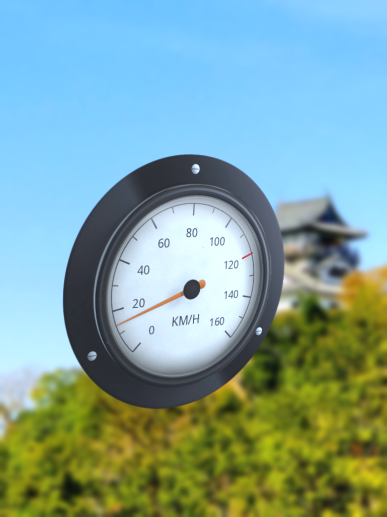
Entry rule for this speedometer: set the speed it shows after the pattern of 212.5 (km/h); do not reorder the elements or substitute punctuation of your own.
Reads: 15 (km/h)
